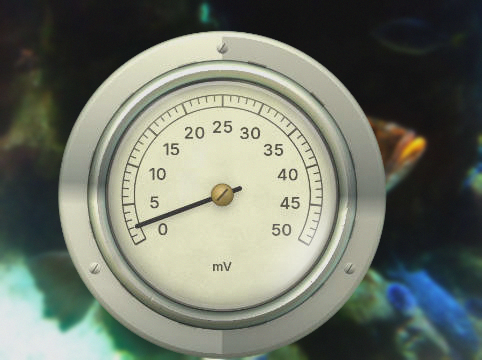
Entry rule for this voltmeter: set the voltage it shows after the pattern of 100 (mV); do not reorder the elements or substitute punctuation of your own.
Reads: 2 (mV)
